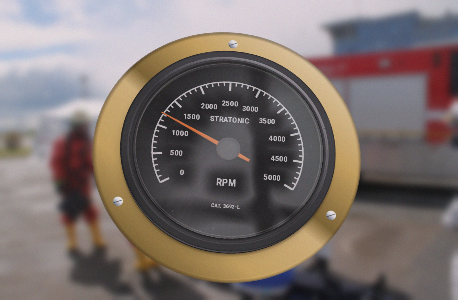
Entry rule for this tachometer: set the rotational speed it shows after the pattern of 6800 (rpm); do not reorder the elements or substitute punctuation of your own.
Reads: 1200 (rpm)
